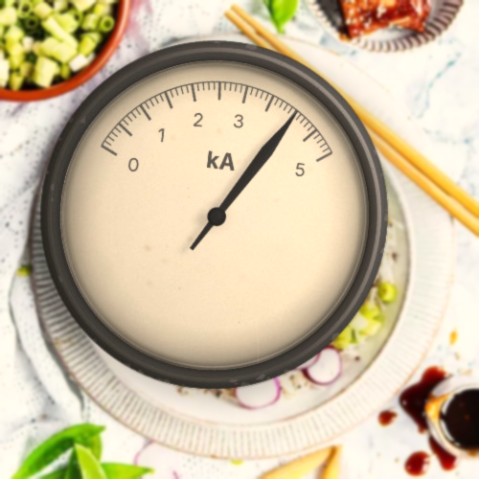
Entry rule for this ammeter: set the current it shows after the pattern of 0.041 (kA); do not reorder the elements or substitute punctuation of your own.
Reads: 4 (kA)
